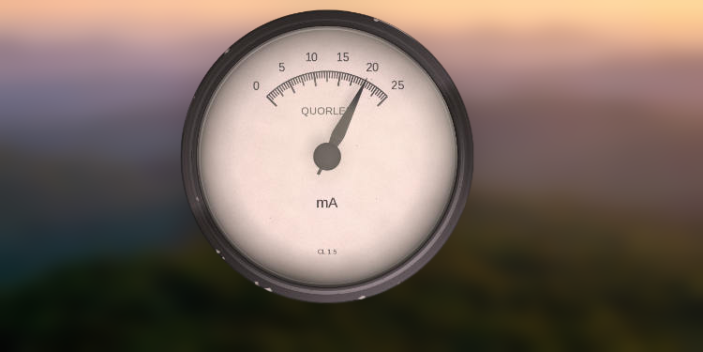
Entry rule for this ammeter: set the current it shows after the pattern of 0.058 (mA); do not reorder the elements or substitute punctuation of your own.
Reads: 20 (mA)
